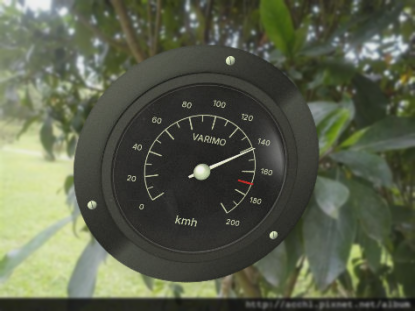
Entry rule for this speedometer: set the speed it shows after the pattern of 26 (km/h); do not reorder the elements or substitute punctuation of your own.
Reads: 140 (km/h)
